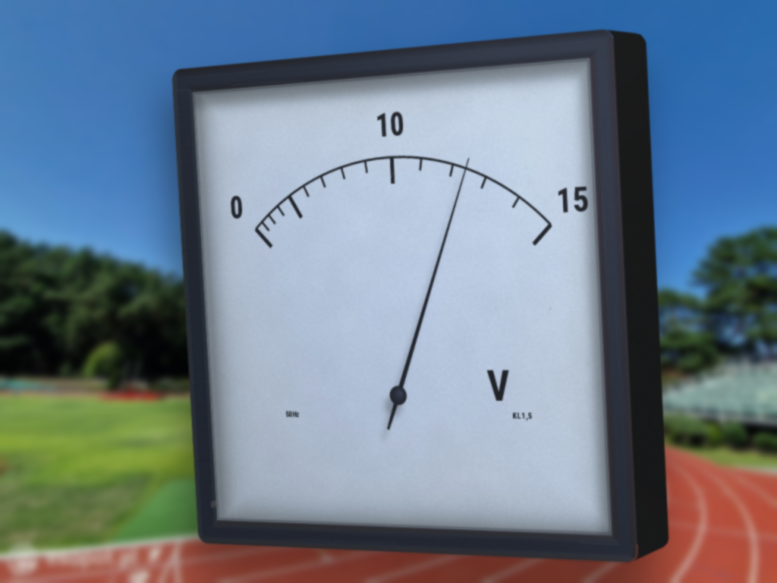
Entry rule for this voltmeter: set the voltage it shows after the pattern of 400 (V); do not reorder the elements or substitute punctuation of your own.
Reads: 12.5 (V)
